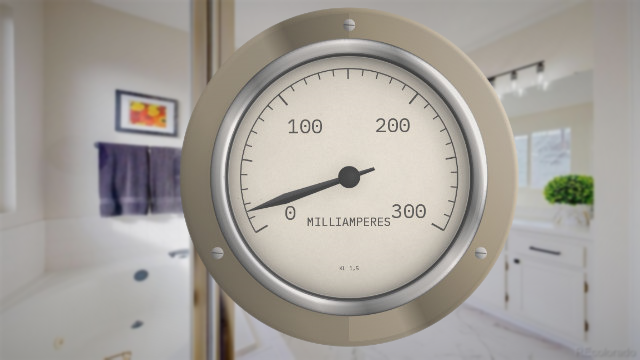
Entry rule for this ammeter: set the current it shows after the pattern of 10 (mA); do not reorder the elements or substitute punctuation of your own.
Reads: 15 (mA)
